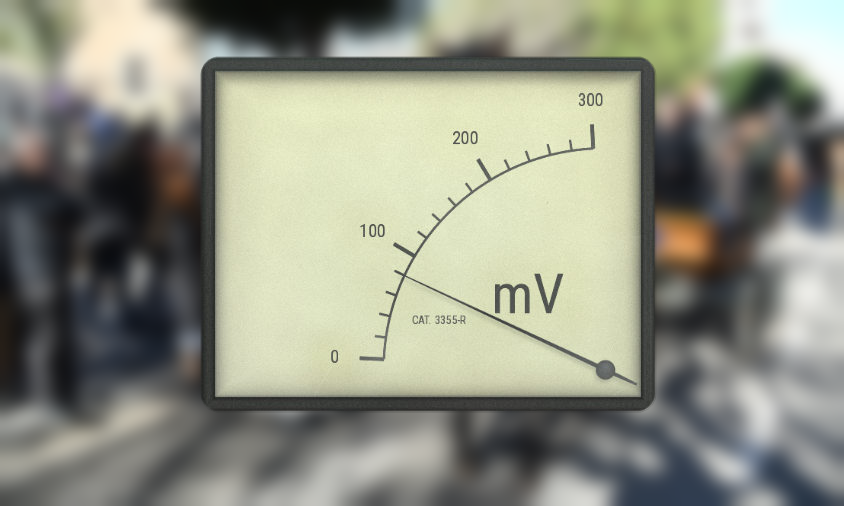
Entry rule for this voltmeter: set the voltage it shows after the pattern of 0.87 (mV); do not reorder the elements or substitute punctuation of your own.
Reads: 80 (mV)
